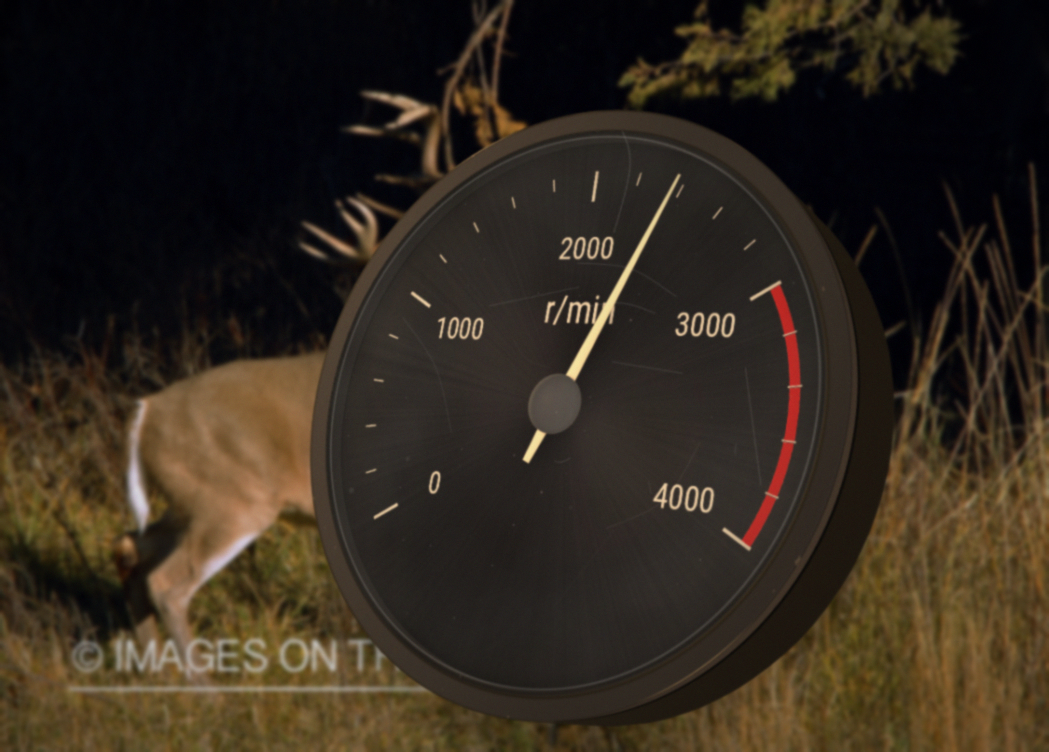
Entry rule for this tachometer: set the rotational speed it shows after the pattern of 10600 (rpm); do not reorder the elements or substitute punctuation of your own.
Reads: 2400 (rpm)
